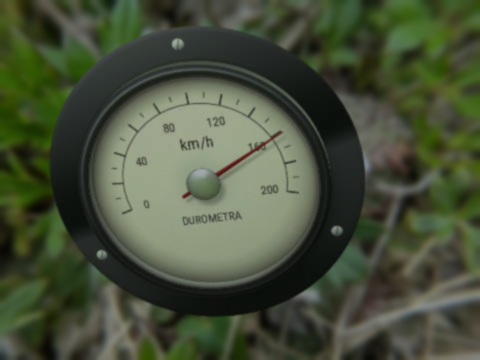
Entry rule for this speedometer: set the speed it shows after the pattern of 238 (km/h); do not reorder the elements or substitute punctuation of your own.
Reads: 160 (km/h)
